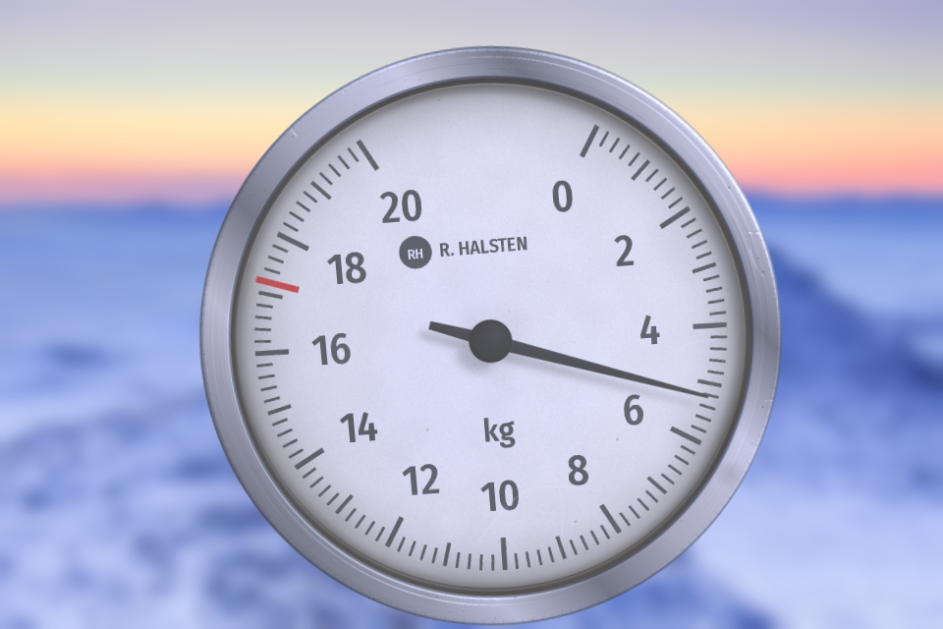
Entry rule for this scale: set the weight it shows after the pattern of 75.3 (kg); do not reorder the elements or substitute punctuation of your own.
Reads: 5.2 (kg)
